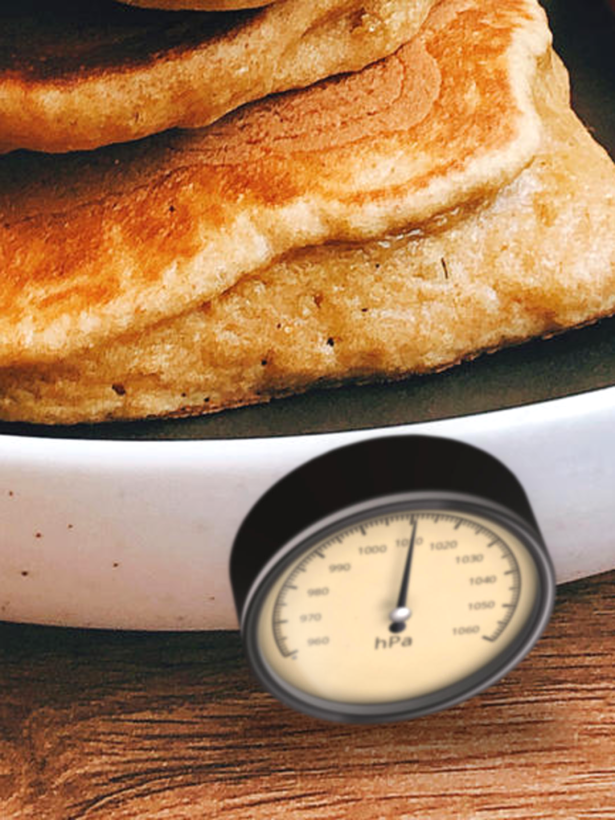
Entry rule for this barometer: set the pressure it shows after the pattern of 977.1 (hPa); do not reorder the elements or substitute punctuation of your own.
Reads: 1010 (hPa)
